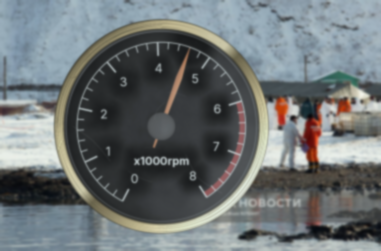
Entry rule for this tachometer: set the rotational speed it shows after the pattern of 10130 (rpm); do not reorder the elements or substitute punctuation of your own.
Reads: 4600 (rpm)
